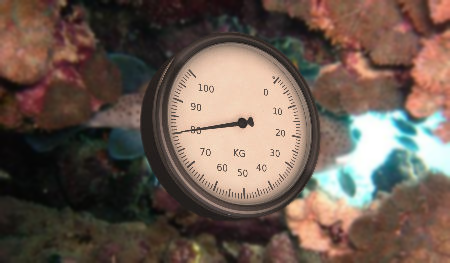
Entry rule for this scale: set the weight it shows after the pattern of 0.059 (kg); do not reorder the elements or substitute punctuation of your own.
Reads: 80 (kg)
